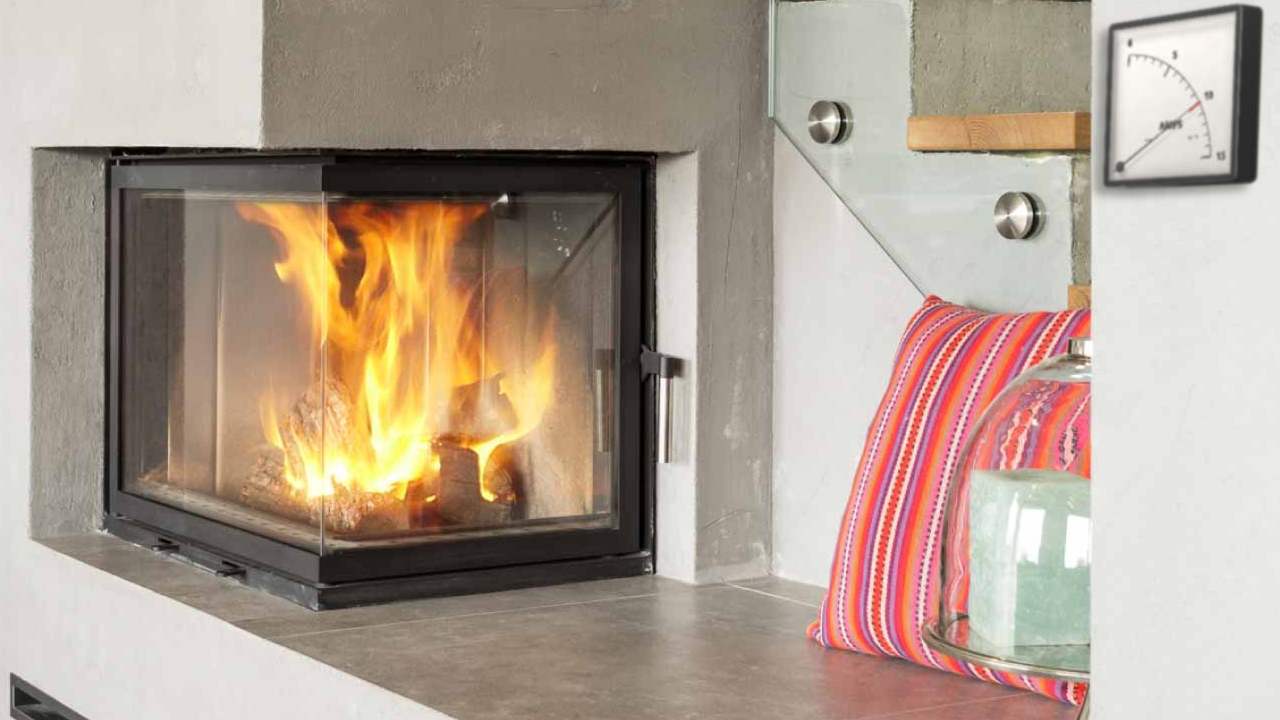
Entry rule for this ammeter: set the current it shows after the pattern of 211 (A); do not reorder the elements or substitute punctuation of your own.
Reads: 10 (A)
